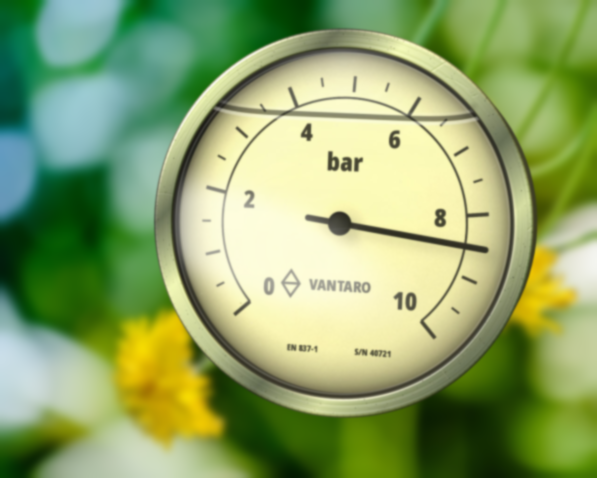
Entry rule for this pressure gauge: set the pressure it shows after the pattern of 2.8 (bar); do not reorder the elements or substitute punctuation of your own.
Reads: 8.5 (bar)
